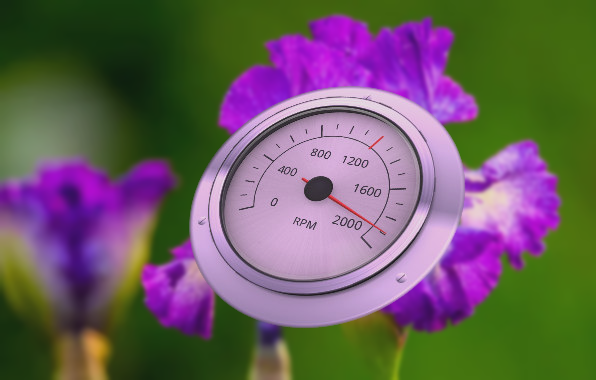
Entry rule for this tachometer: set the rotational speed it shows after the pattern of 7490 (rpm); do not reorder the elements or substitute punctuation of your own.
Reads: 1900 (rpm)
